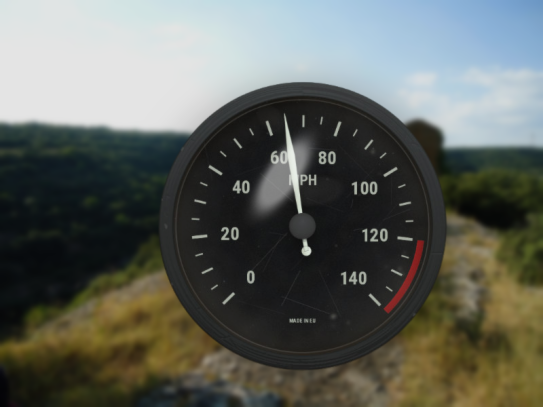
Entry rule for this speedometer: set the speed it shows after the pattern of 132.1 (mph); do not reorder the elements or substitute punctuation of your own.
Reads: 65 (mph)
